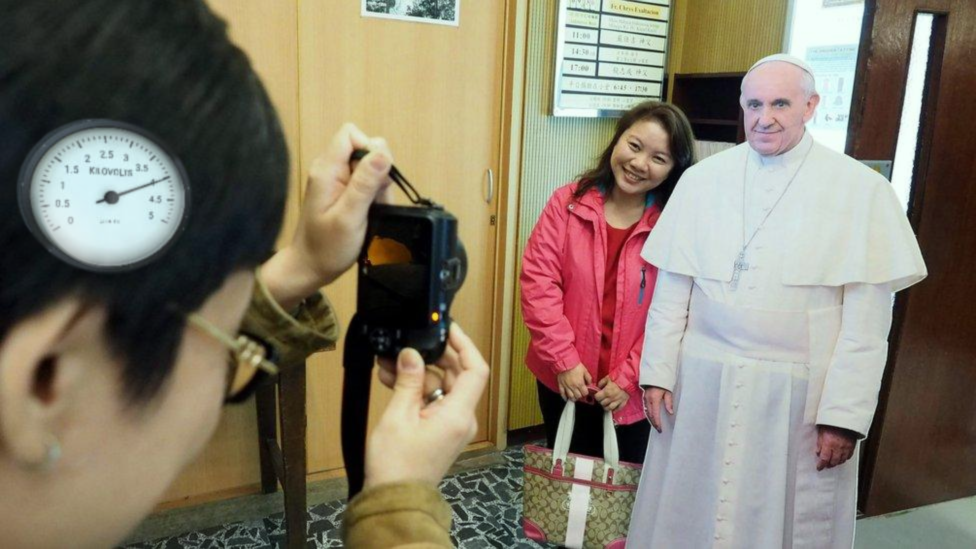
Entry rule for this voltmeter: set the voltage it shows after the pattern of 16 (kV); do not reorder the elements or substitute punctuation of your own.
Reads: 4 (kV)
